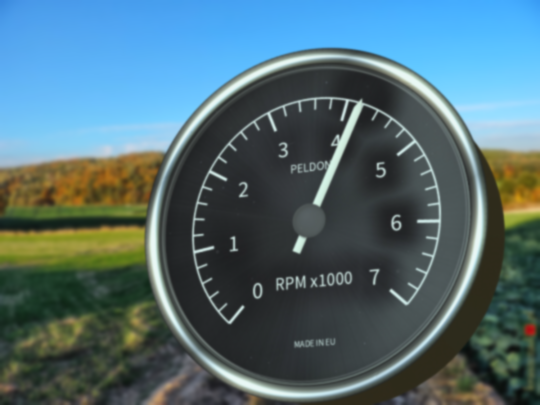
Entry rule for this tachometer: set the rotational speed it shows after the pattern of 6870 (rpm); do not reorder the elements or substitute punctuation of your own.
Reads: 4200 (rpm)
